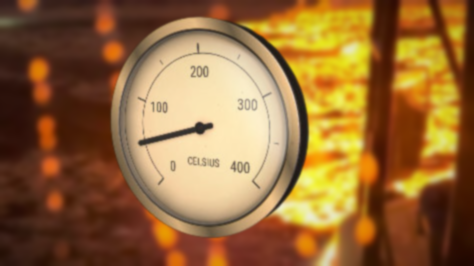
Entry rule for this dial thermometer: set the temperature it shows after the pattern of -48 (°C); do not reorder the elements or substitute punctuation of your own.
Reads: 50 (°C)
